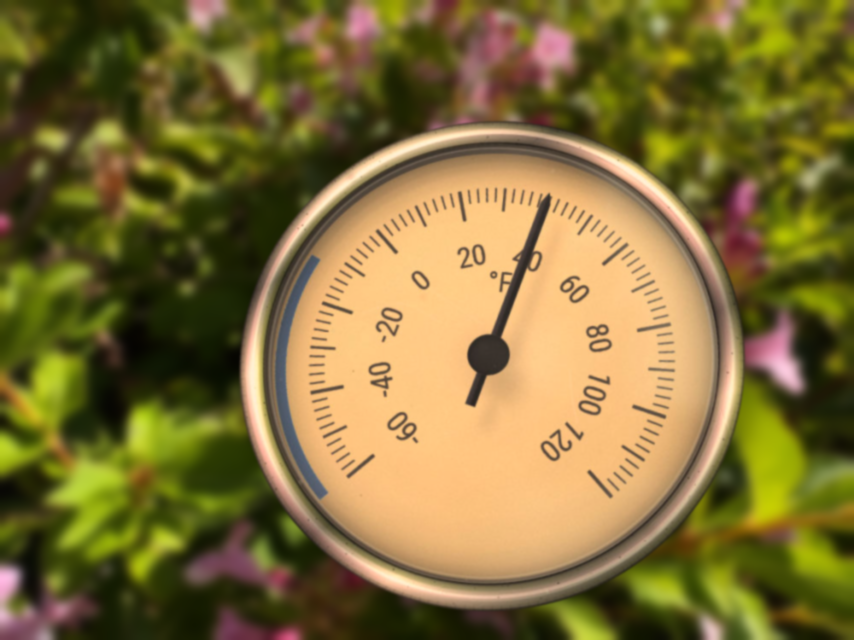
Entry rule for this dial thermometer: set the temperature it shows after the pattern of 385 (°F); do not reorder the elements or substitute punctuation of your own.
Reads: 40 (°F)
